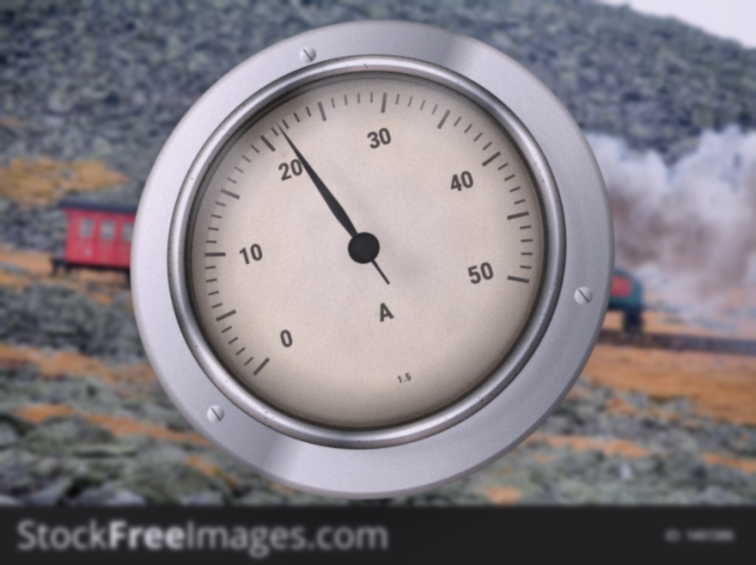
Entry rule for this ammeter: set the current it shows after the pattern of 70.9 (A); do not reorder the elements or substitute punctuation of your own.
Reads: 21.5 (A)
